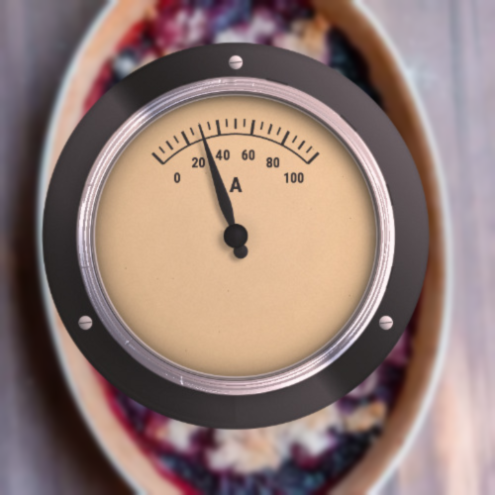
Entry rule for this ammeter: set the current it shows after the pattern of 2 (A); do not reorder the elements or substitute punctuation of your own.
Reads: 30 (A)
